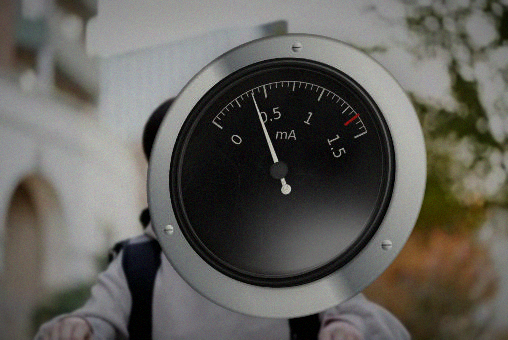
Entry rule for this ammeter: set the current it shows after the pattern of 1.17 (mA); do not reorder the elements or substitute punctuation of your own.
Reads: 0.4 (mA)
